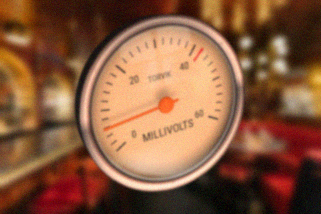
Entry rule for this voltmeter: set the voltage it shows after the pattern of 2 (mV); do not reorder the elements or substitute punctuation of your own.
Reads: 6 (mV)
